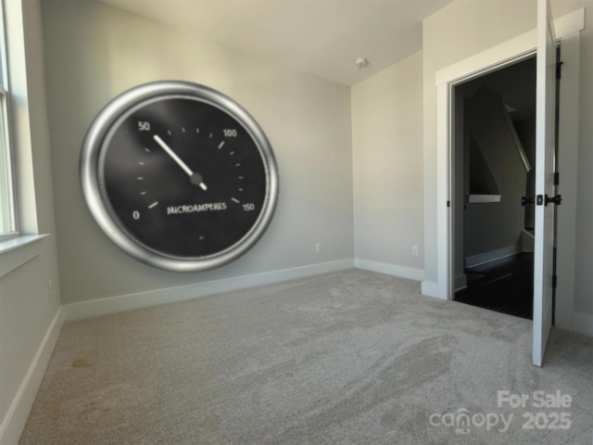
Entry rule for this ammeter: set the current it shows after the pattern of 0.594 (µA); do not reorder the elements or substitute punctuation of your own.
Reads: 50 (µA)
